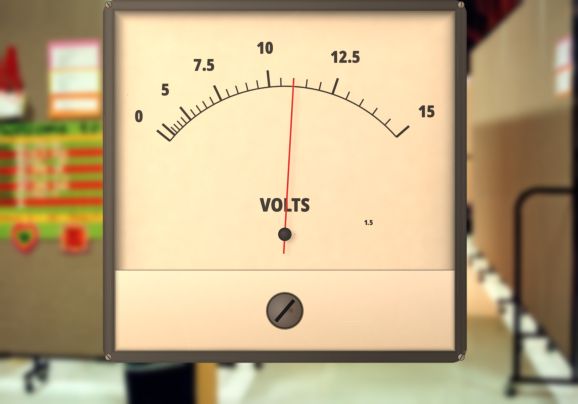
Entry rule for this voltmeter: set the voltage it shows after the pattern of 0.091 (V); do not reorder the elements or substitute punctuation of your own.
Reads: 11 (V)
